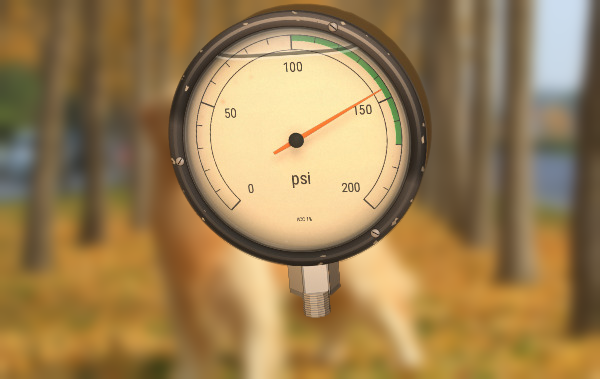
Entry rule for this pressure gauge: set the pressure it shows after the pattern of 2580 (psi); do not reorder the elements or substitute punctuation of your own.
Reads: 145 (psi)
